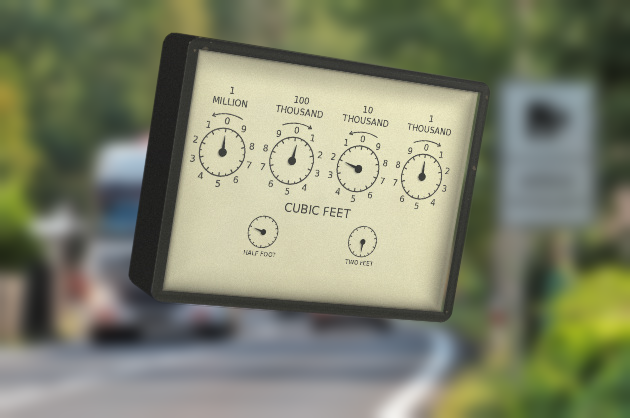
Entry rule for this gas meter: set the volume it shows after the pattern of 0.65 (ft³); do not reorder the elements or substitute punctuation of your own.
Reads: 2000 (ft³)
